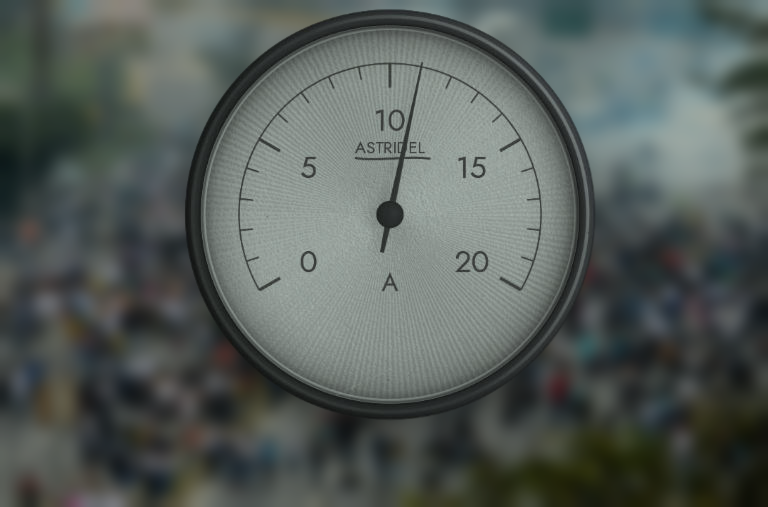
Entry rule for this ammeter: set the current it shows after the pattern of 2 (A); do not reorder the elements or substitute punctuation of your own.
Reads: 11 (A)
